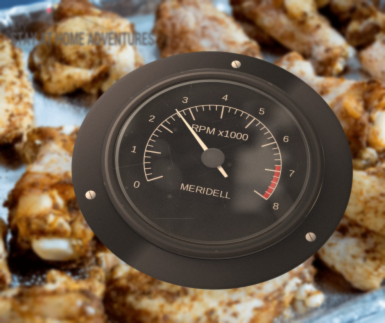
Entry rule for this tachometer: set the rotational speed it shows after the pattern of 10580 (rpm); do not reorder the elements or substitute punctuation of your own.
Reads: 2600 (rpm)
